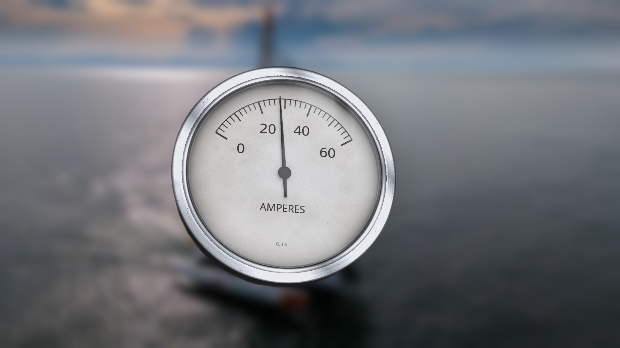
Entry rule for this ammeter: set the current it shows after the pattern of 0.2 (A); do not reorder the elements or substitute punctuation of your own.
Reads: 28 (A)
